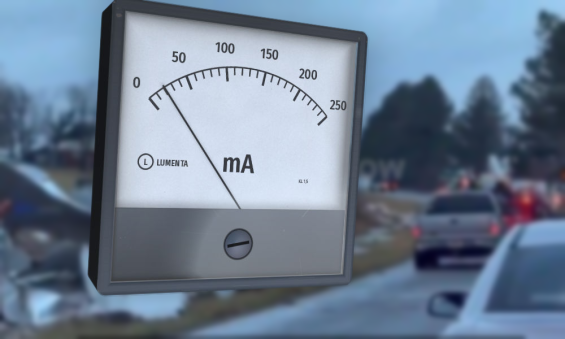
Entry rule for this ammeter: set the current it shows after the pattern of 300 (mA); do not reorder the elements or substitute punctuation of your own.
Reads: 20 (mA)
